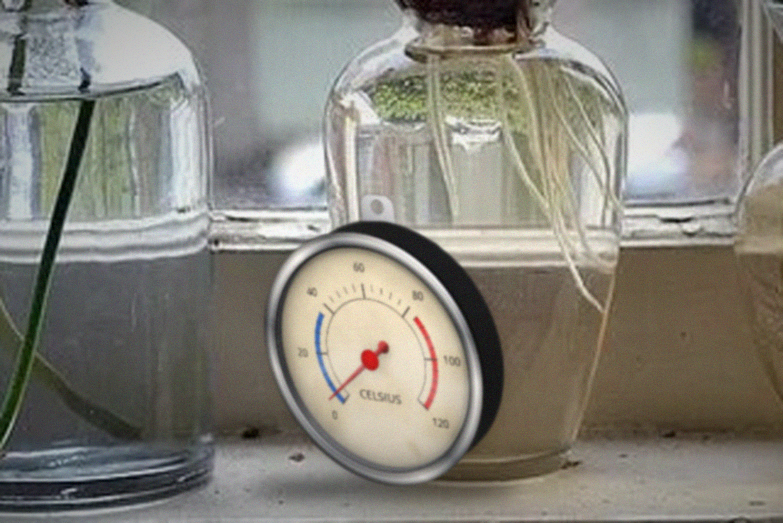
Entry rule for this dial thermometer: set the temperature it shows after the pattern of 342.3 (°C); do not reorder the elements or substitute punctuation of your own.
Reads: 4 (°C)
